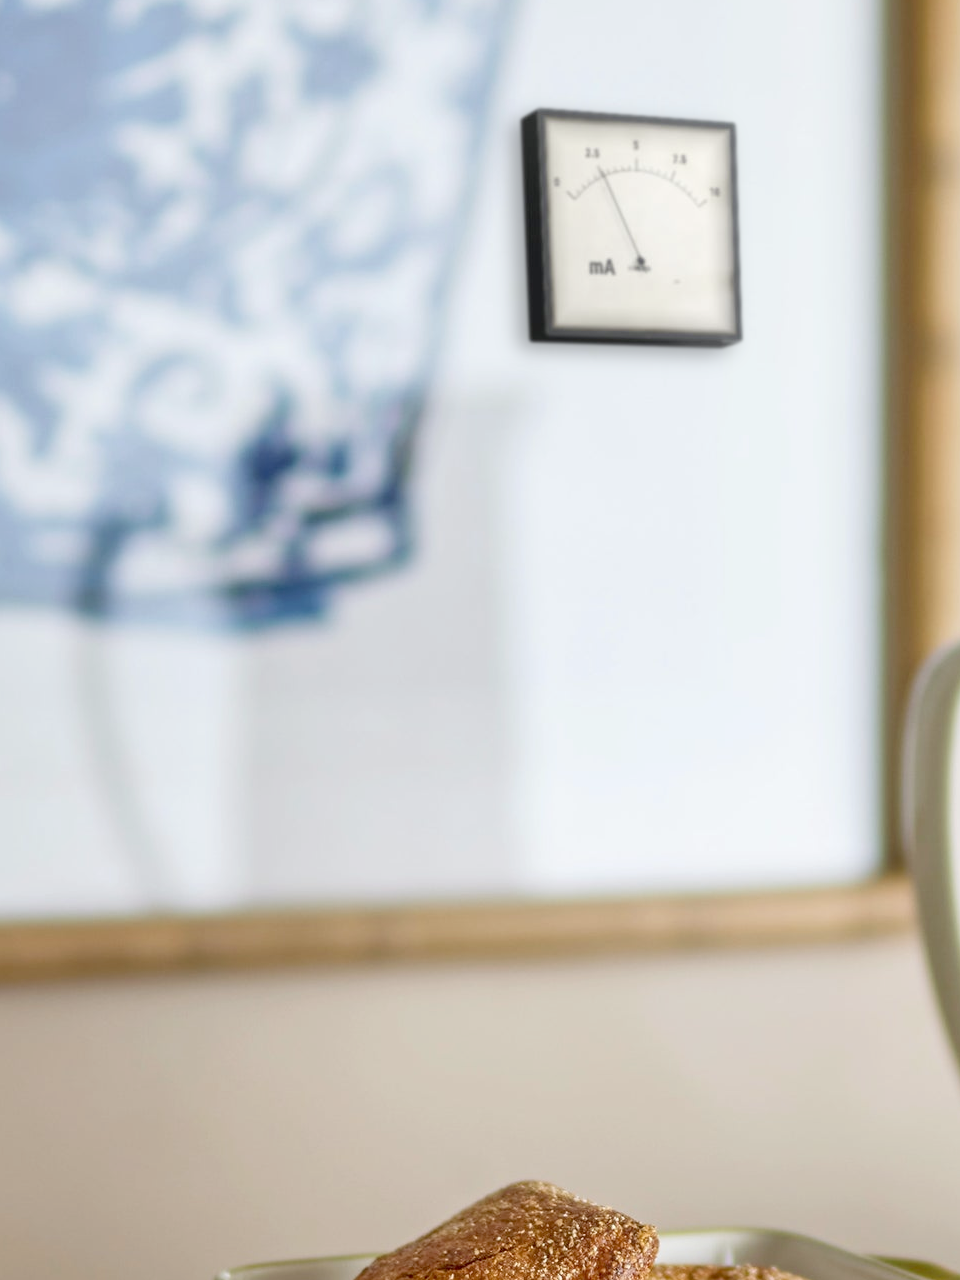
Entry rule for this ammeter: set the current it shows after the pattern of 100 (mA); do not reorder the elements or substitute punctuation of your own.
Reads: 2.5 (mA)
